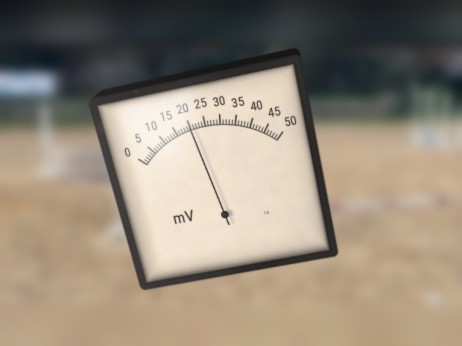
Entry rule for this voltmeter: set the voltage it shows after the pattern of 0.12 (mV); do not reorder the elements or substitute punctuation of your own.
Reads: 20 (mV)
